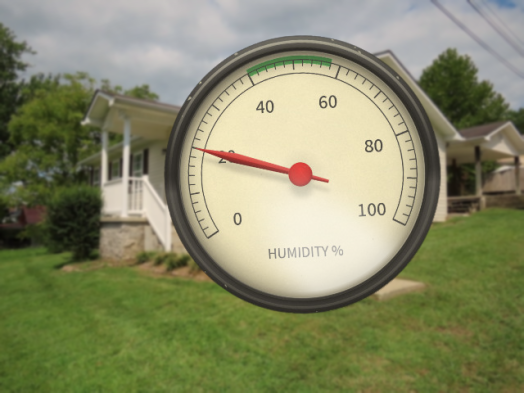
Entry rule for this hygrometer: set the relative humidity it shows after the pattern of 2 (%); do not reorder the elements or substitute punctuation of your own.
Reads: 20 (%)
